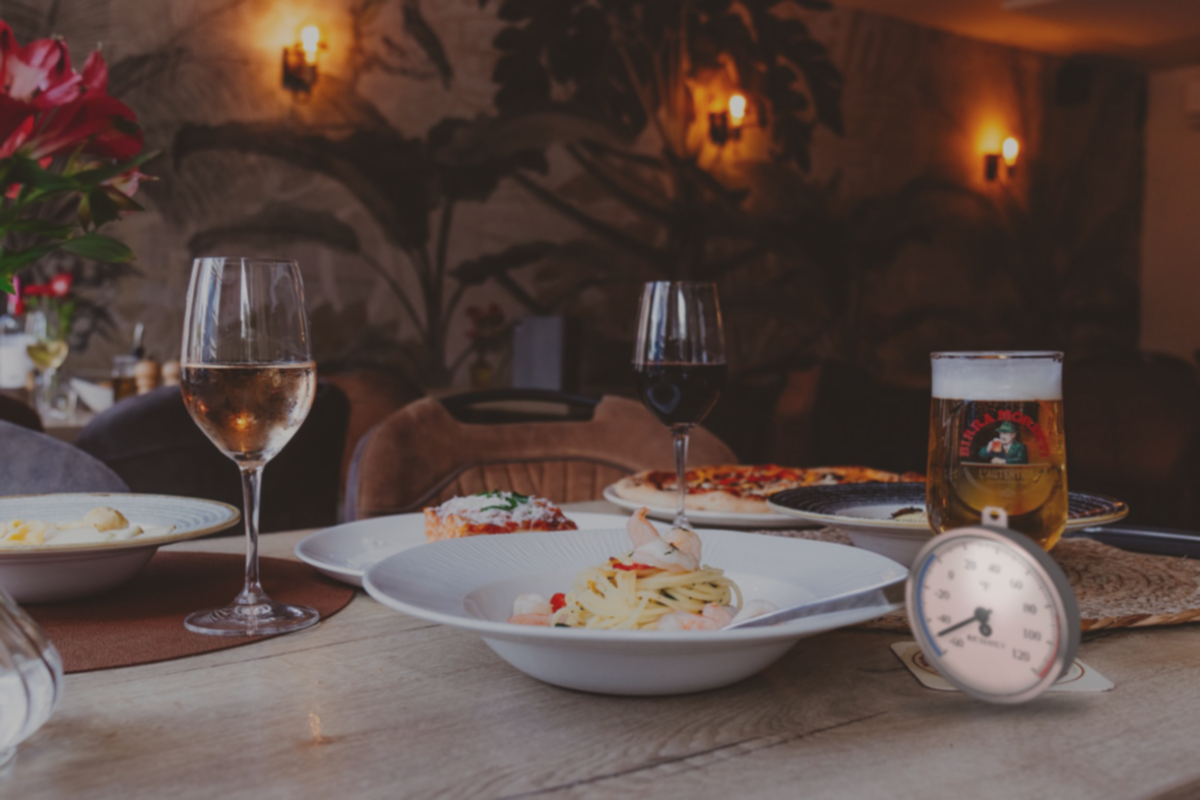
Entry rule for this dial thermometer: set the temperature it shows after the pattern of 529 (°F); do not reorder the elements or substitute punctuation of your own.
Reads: -50 (°F)
